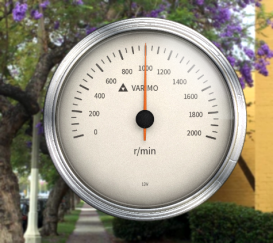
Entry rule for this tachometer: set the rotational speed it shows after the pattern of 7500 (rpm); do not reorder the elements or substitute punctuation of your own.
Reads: 1000 (rpm)
